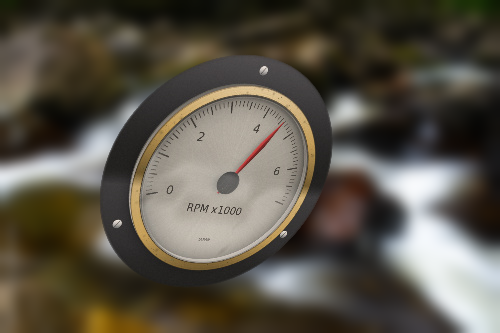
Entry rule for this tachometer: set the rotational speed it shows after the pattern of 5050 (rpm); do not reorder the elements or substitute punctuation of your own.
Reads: 4500 (rpm)
